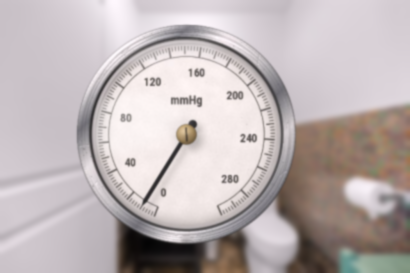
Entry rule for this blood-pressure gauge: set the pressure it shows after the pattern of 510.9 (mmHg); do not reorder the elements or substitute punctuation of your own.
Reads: 10 (mmHg)
